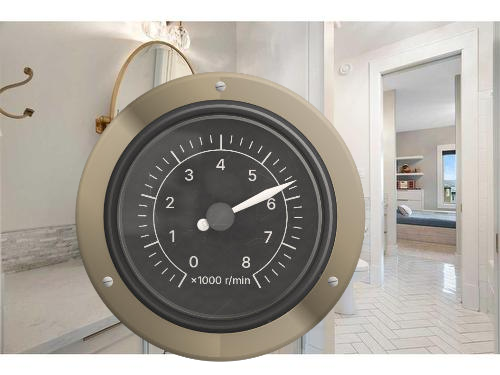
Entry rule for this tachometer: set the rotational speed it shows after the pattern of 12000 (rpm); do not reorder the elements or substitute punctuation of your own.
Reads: 5700 (rpm)
